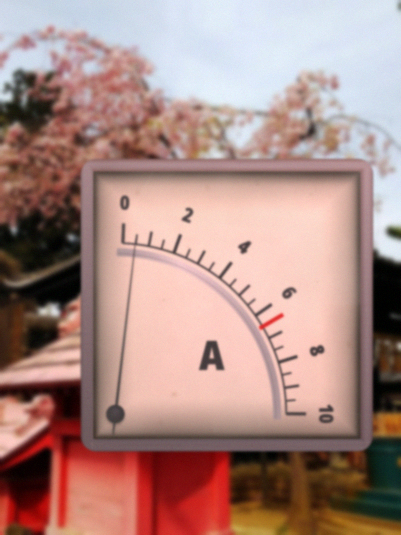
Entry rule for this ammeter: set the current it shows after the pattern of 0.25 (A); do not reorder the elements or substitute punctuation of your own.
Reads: 0.5 (A)
